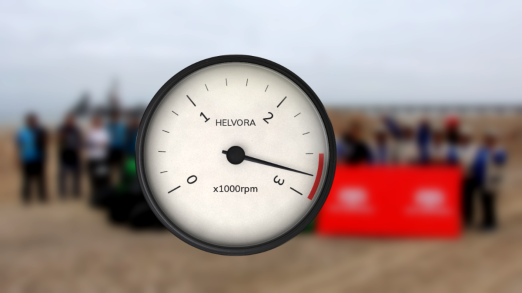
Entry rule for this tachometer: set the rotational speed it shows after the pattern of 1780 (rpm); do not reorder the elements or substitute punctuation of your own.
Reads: 2800 (rpm)
